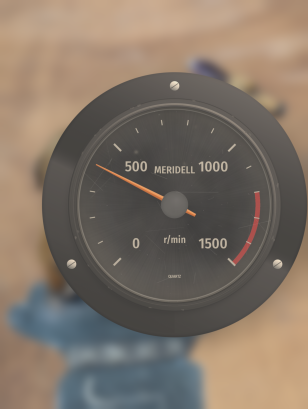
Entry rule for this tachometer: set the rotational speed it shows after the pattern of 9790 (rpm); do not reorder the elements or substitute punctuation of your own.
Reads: 400 (rpm)
